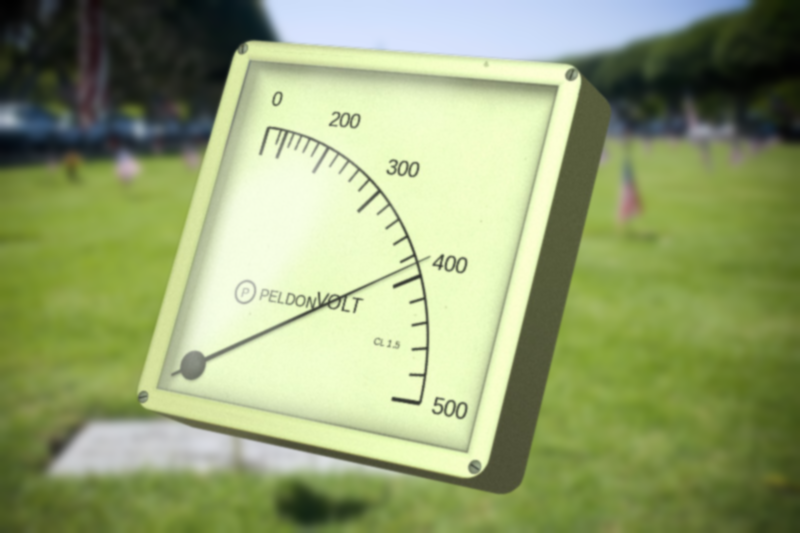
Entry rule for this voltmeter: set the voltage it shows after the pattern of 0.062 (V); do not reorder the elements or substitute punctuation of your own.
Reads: 390 (V)
